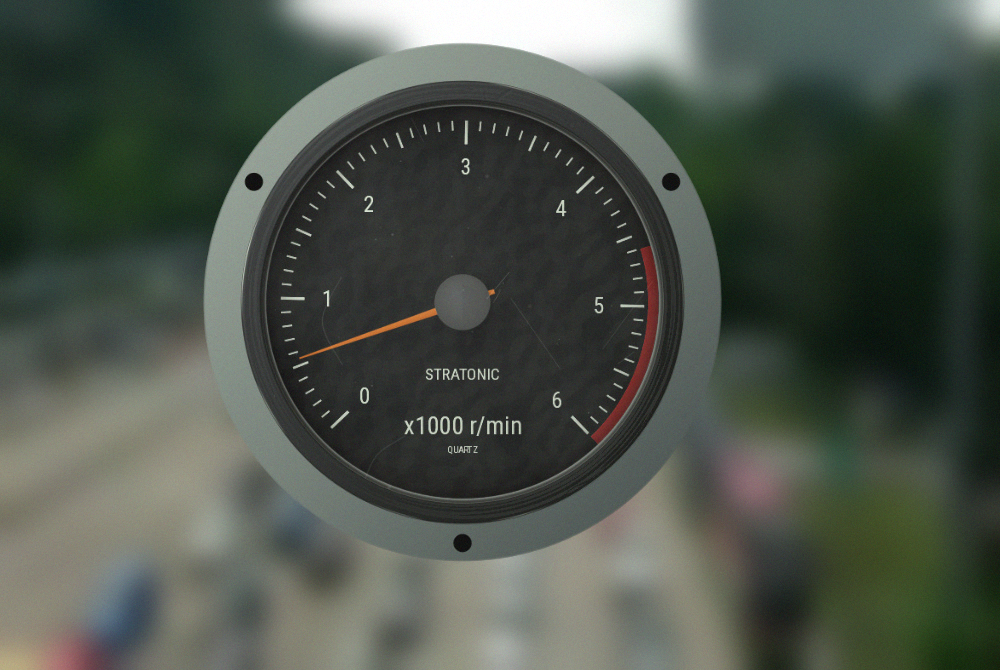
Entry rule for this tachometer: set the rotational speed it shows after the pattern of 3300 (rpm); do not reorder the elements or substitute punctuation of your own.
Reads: 550 (rpm)
